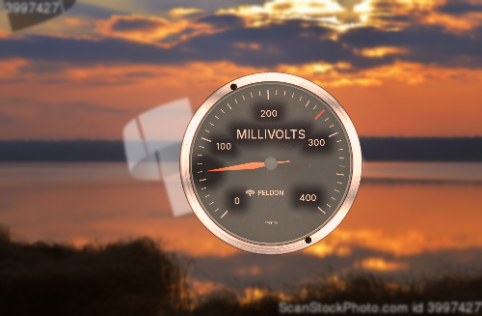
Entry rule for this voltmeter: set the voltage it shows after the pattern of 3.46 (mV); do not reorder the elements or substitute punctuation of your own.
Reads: 60 (mV)
